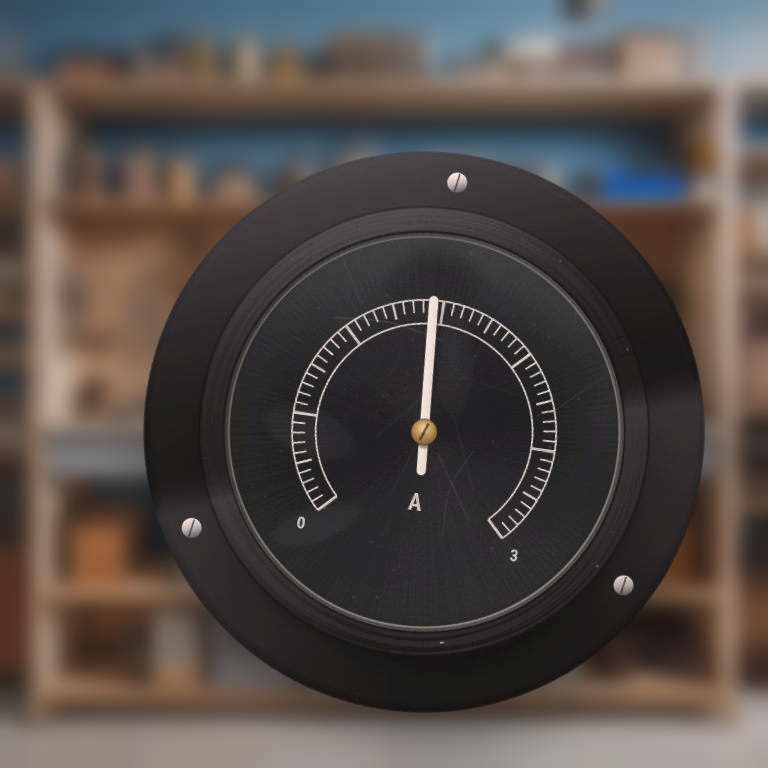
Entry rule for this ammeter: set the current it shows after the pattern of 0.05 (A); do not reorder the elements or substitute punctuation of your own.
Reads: 1.45 (A)
